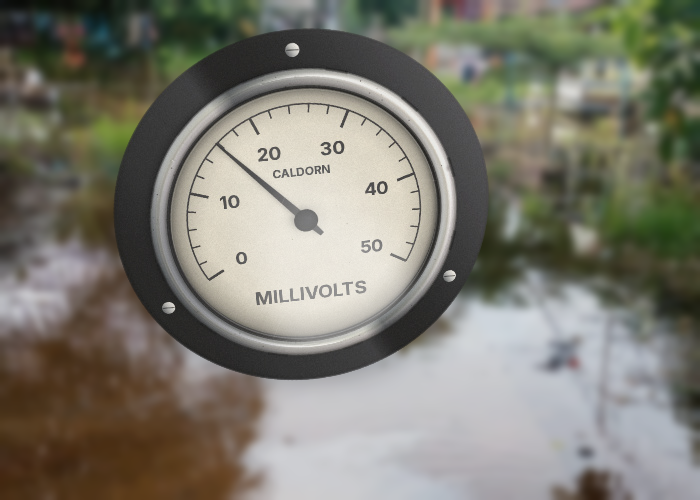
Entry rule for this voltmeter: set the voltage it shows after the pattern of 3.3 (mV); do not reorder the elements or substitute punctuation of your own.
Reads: 16 (mV)
